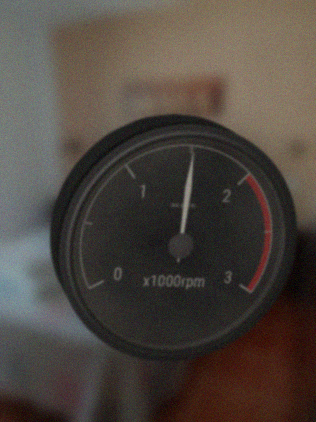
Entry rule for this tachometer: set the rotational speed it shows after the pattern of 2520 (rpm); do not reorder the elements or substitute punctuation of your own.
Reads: 1500 (rpm)
